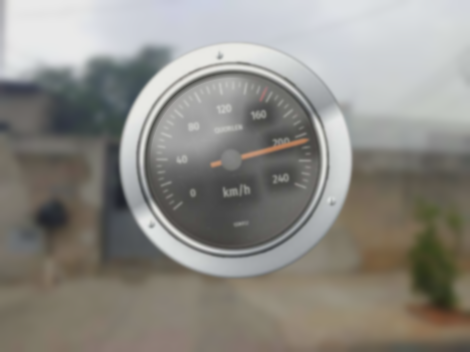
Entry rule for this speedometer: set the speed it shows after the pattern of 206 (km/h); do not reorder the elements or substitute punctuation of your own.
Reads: 205 (km/h)
